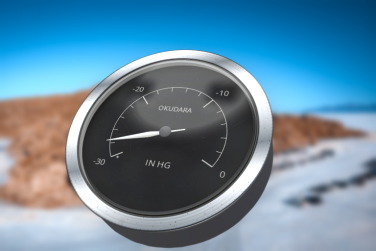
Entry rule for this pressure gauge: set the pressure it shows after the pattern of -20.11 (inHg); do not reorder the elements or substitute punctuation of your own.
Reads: -28 (inHg)
